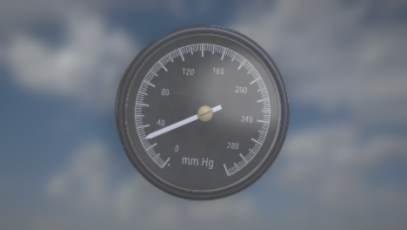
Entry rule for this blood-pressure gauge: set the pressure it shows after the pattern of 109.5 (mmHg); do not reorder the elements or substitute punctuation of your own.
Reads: 30 (mmHg)
